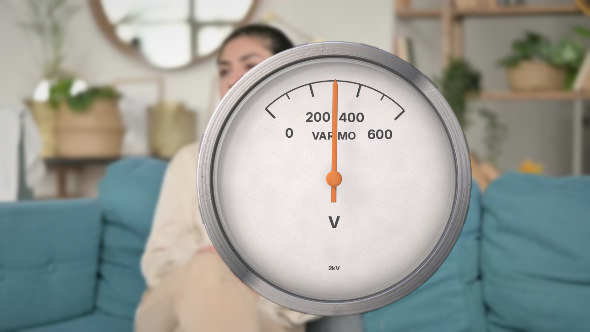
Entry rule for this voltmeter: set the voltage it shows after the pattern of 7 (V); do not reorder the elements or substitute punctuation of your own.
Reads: 300 (V)
